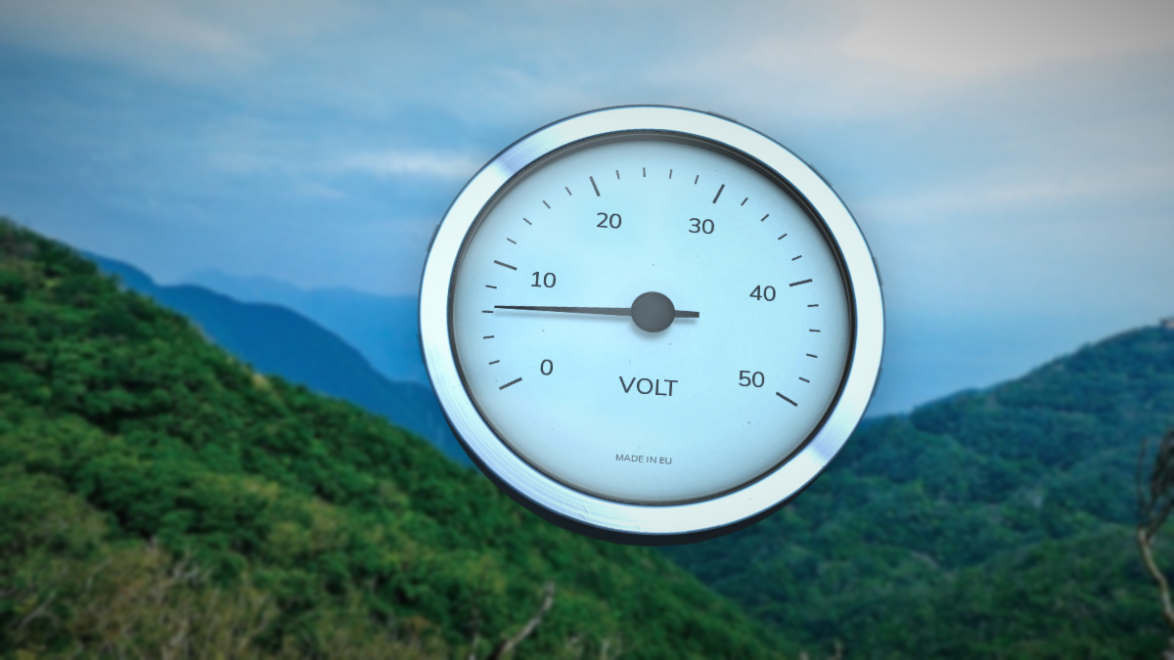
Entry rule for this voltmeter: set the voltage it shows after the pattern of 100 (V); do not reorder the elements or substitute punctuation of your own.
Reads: 6 (V)
